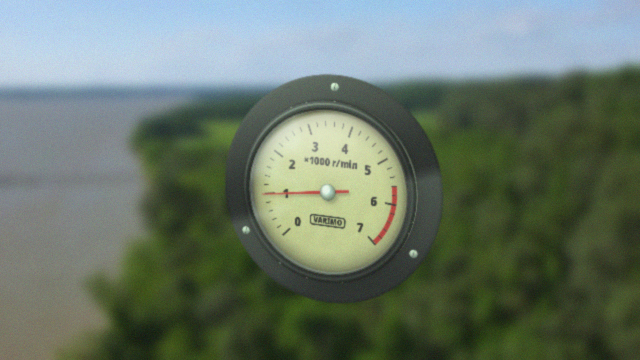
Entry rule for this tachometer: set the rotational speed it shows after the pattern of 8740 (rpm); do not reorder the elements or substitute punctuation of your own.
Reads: 1000 (rpm)
